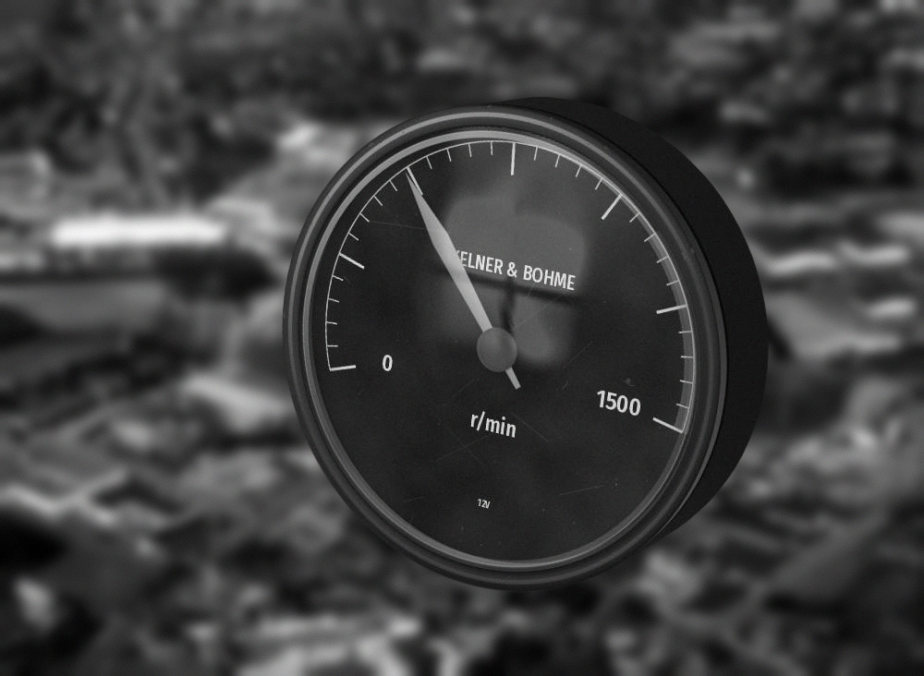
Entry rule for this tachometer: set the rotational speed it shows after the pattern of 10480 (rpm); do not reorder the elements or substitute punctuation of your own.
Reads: 500 (rpm)
